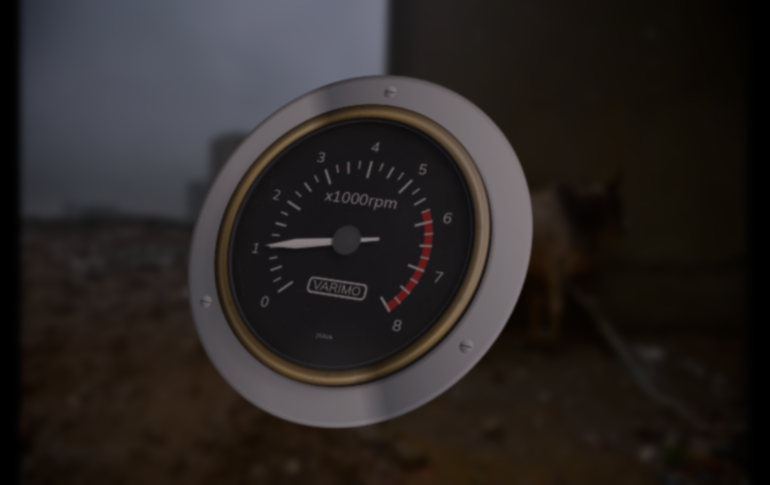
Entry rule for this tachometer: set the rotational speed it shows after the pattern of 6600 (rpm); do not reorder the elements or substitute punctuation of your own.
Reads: 1000 (rpm)
